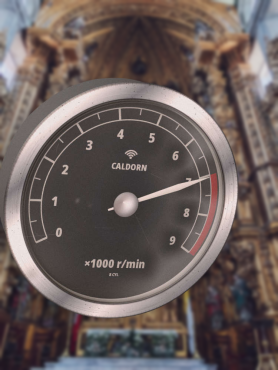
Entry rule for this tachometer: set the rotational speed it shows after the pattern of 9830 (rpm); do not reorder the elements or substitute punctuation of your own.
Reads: 7000 (rpm)
